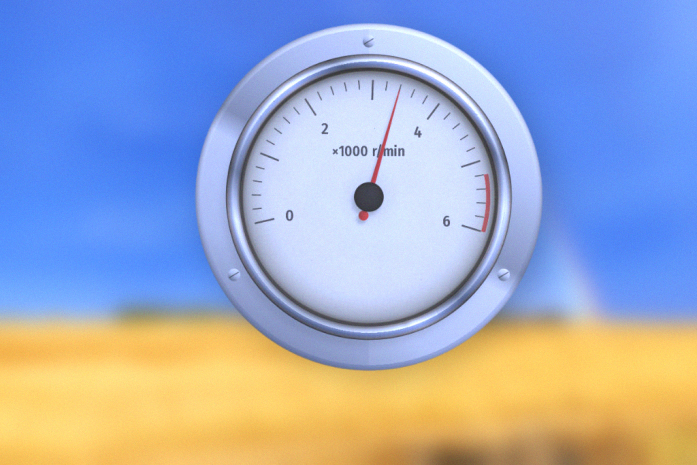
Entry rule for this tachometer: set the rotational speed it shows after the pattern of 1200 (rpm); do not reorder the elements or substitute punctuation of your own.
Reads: 3400 (rpm)
